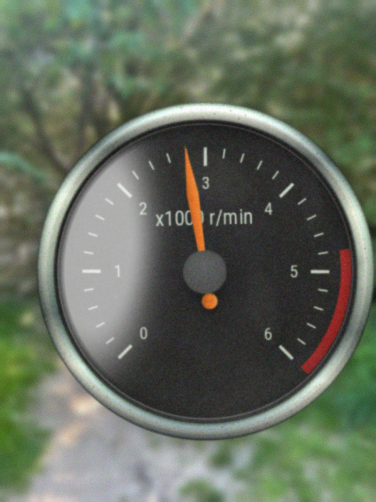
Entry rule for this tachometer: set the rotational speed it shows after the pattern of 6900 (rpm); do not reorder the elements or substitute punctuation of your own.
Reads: 2800 (rpm)
